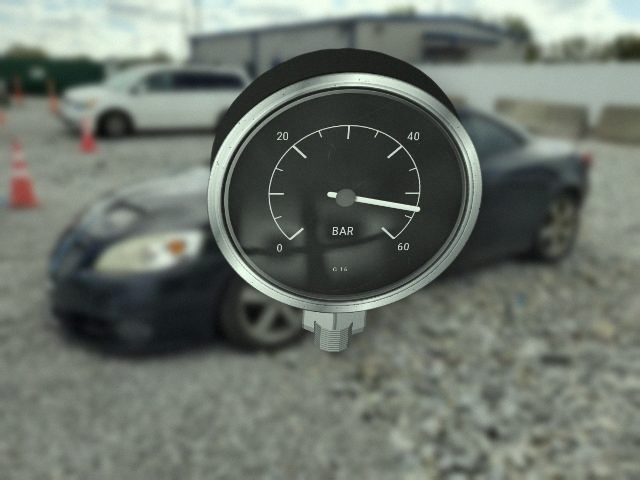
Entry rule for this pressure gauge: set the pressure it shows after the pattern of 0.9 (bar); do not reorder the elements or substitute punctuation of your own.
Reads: 52.5 (bar)
